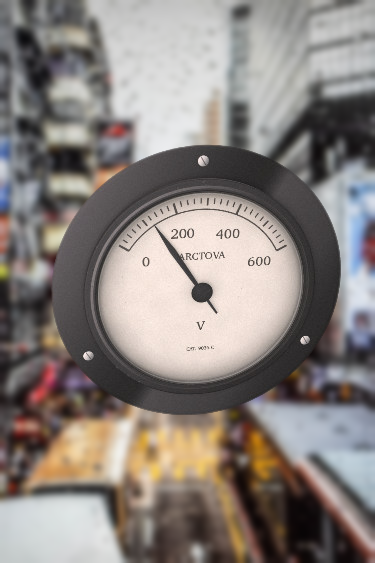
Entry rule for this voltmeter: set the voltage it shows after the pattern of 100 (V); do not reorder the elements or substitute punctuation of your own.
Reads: 120 (V)
